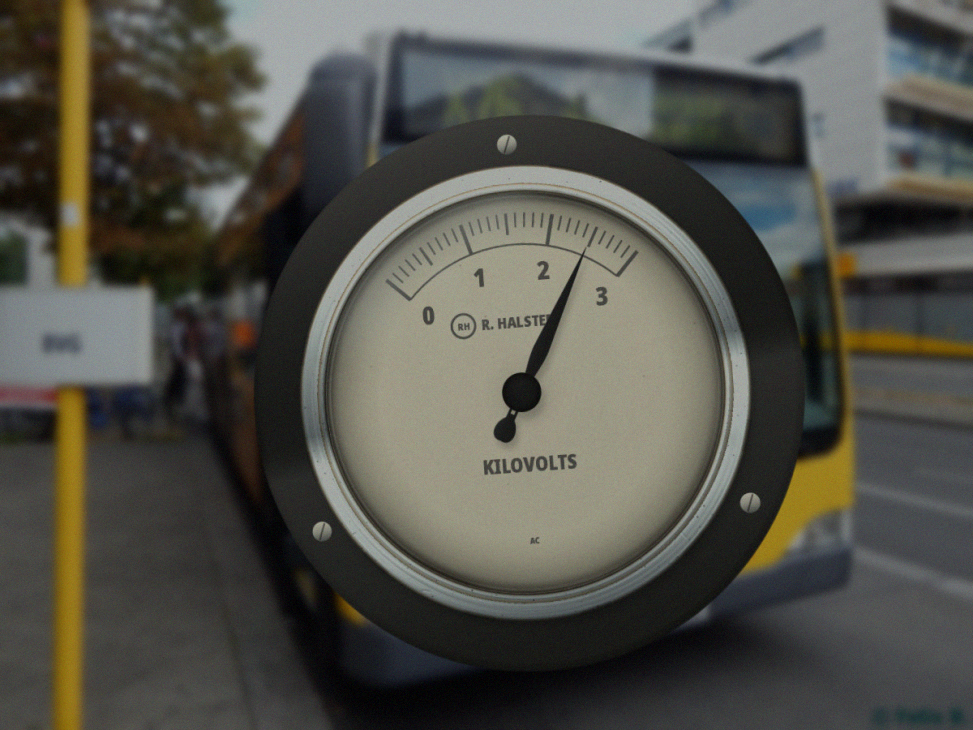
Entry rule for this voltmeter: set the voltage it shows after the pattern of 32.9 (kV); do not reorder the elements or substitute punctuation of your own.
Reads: 2.5 (kV)
